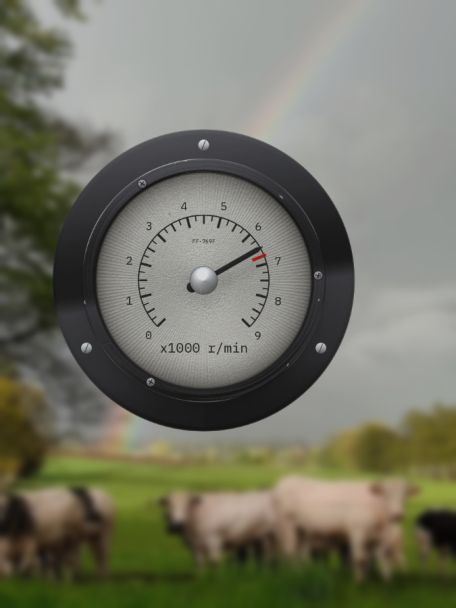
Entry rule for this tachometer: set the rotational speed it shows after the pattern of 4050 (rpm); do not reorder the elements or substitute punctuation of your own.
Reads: 6500 (rpm)
